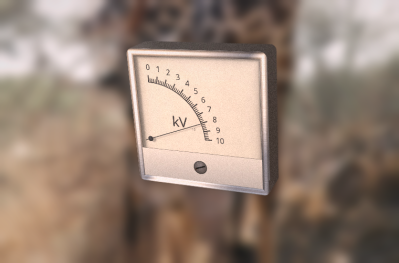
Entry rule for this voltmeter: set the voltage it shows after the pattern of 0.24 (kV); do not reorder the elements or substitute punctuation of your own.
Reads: 8 (kV)
